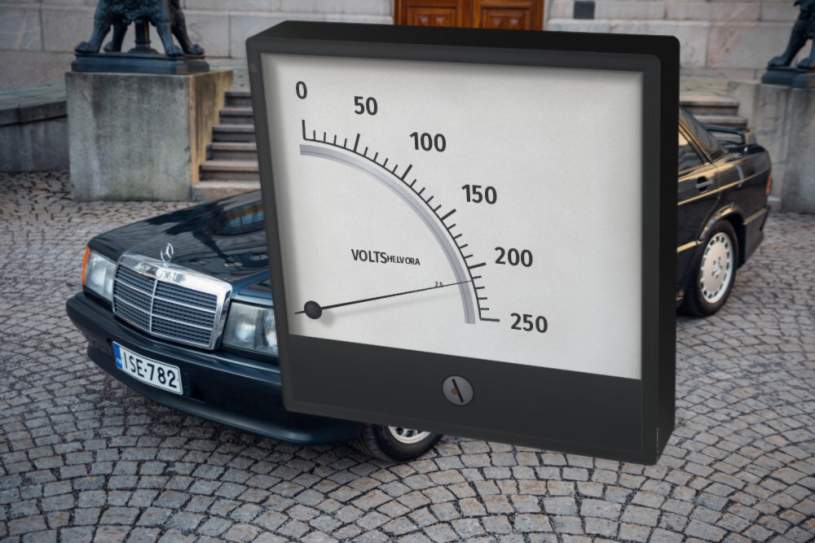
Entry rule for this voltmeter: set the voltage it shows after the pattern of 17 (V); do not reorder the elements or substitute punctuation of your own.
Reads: 210 (V)
